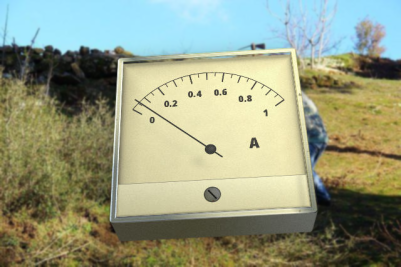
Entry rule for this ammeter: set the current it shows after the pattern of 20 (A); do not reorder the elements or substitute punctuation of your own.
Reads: 0.05 (A)
